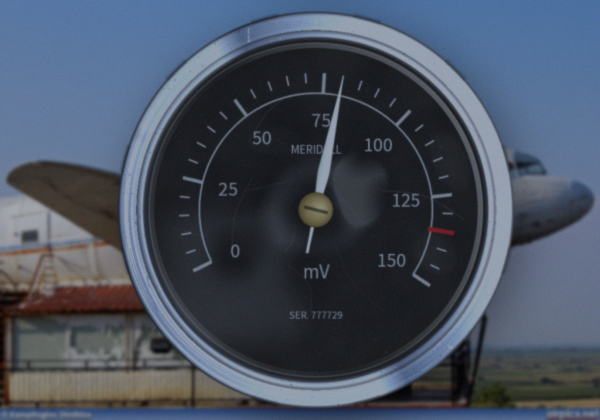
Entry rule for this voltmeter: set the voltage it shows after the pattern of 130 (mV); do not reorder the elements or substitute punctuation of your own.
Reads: 80 (mV)
